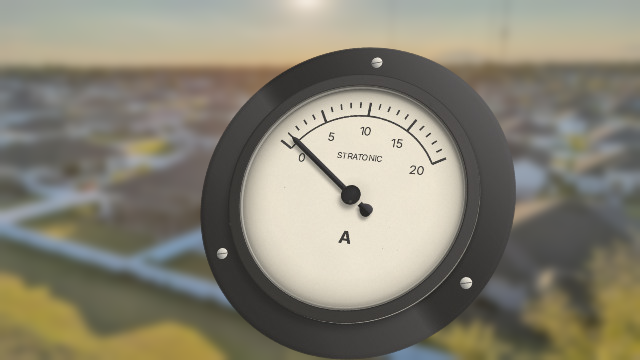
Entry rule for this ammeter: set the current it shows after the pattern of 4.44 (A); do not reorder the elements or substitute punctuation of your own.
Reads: 1 (A)
